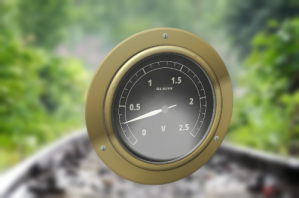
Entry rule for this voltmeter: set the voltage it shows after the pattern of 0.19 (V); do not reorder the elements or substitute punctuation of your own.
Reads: 0.3 (V)
